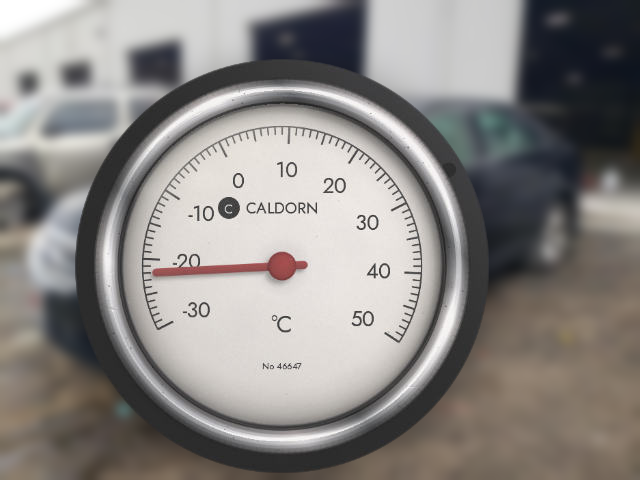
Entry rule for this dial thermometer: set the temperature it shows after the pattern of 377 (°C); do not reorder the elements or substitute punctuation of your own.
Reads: -22 (°C)
